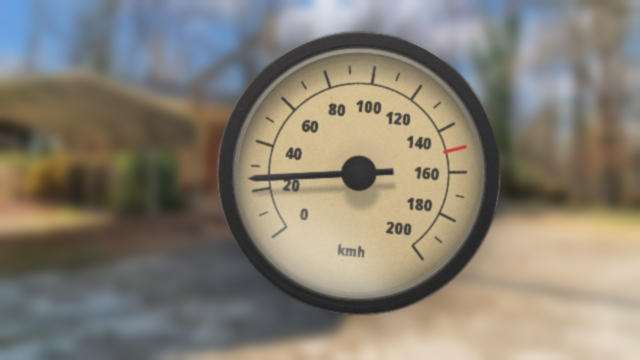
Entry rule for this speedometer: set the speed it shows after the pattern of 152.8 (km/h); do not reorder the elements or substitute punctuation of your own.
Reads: 25 (km/h)
